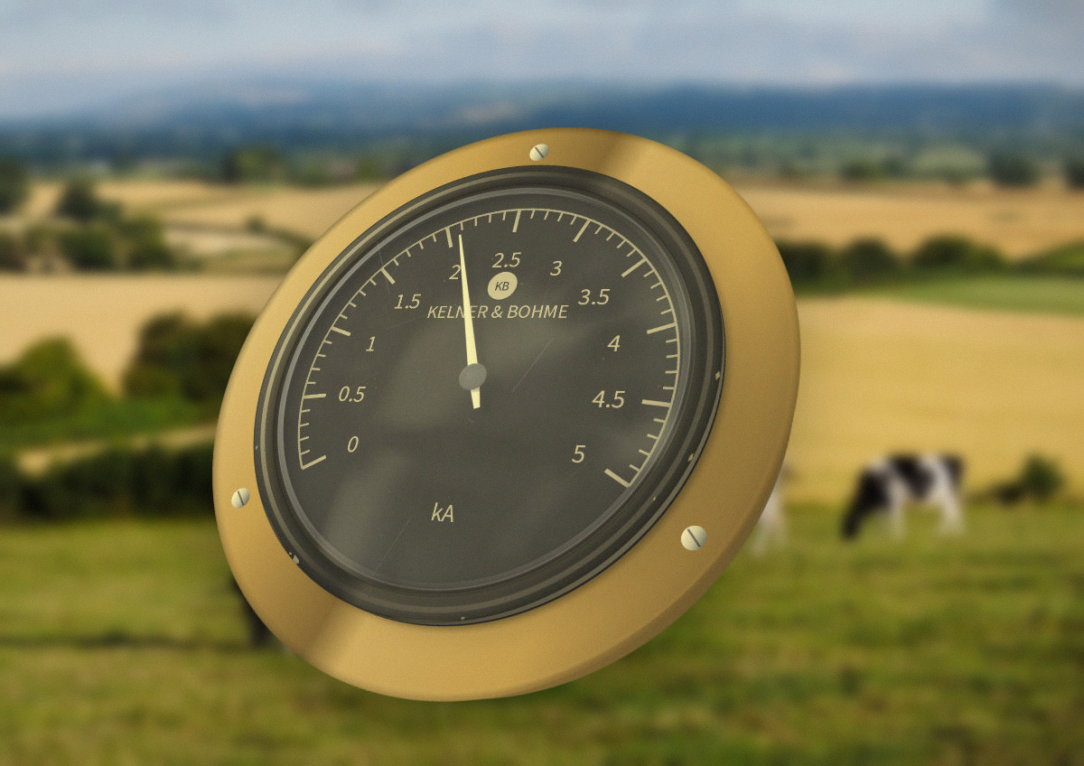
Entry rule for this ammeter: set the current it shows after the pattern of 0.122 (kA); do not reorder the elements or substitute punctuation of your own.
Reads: 2.1 (kA)
